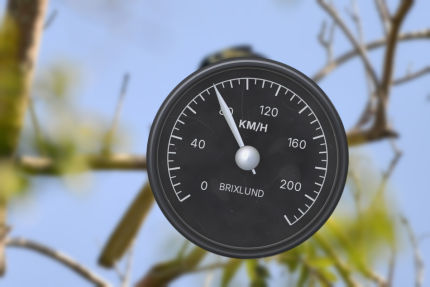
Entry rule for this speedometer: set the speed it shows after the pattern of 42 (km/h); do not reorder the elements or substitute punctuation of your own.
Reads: 80 (km/h)
